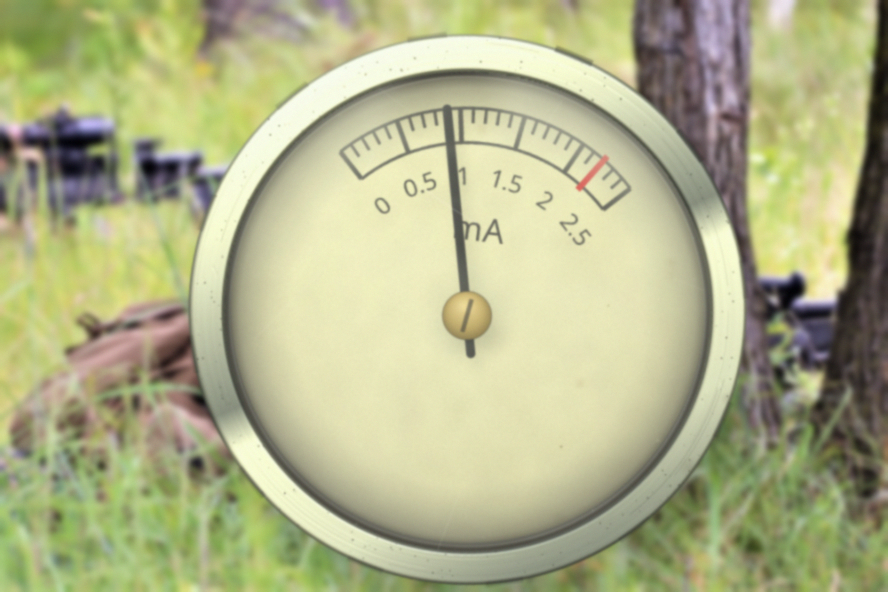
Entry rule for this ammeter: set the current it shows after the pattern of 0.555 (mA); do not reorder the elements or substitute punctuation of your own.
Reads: 0.9 (mA)
